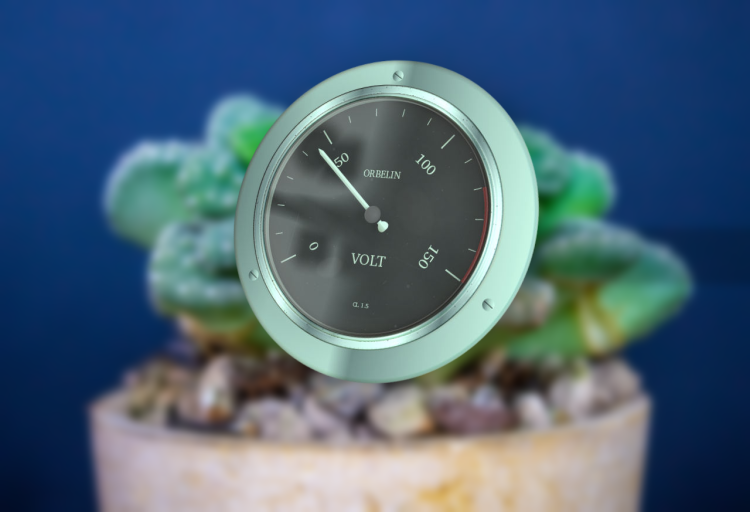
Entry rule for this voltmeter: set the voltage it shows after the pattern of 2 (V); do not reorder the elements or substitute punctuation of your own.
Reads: 45 (V)
